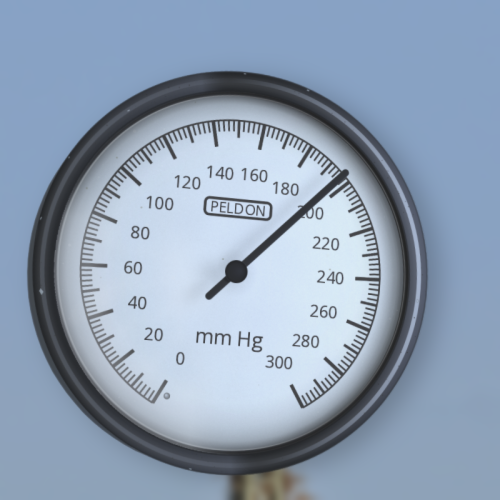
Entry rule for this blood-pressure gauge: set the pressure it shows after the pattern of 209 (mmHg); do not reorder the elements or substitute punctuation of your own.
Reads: 196 (mmHg)
